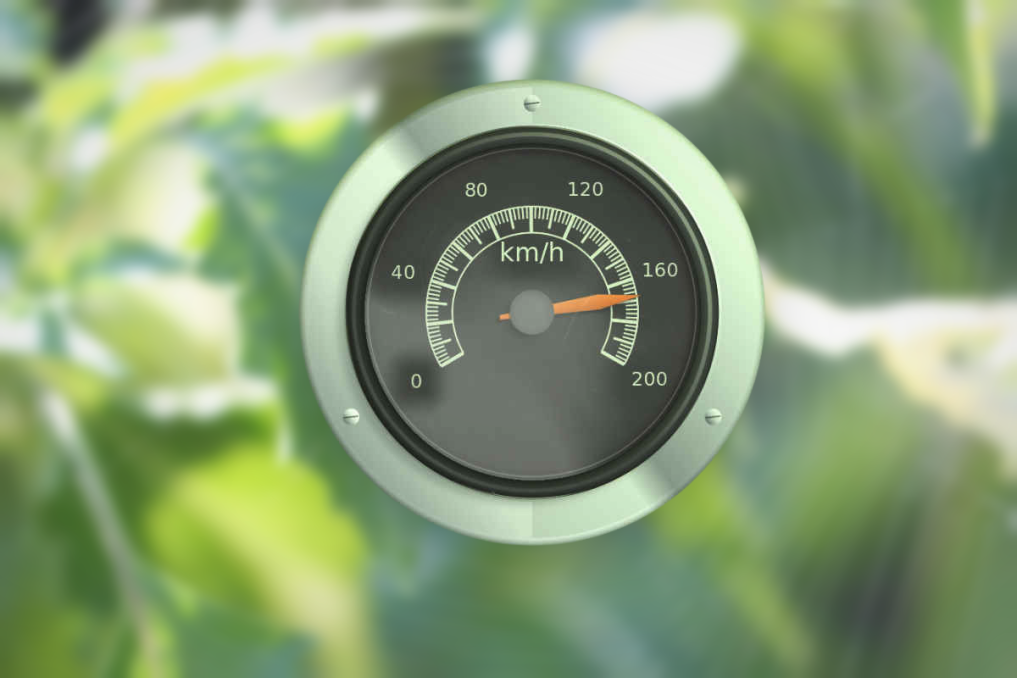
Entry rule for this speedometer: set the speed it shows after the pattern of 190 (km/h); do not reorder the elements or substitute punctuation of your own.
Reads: 168 (km/h)
